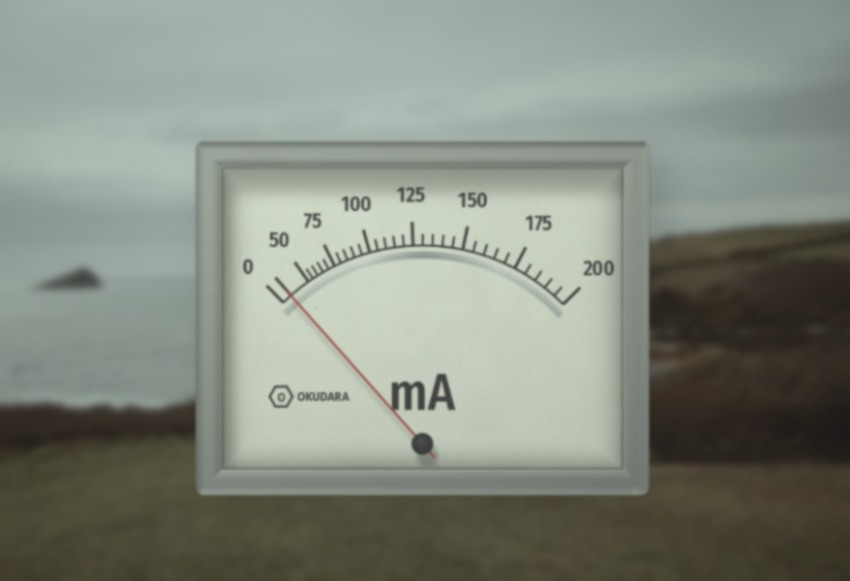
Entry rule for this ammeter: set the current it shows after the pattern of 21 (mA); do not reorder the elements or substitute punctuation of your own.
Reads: 25 (mA)
